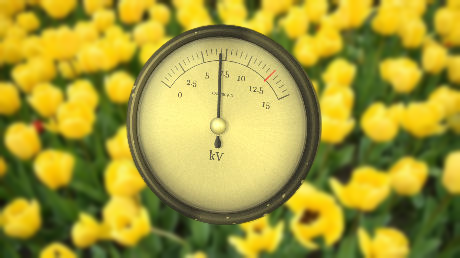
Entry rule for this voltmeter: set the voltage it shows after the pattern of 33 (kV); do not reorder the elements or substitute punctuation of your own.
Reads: 7 (kV)
